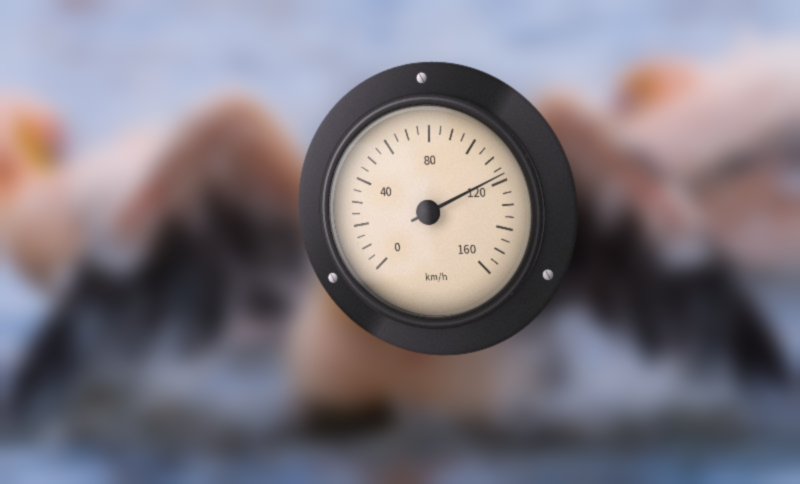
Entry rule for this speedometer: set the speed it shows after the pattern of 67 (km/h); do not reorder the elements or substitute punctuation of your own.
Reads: 117.5 (km/h)
